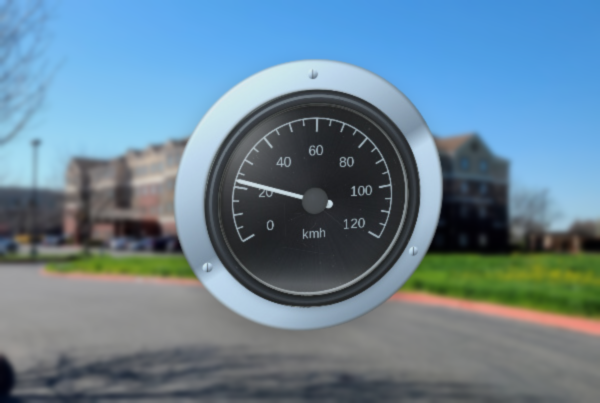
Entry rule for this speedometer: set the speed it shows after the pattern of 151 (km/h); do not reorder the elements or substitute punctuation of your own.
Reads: 22.5 (km/h)
